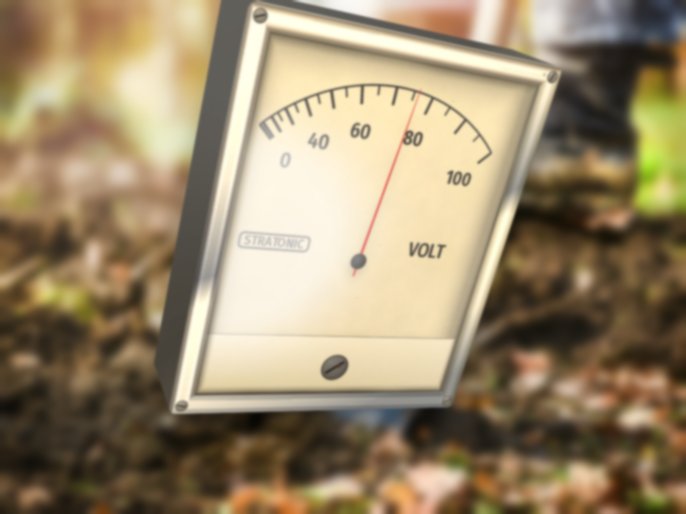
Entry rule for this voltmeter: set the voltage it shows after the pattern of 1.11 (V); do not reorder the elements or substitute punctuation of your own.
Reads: 75 (V)
